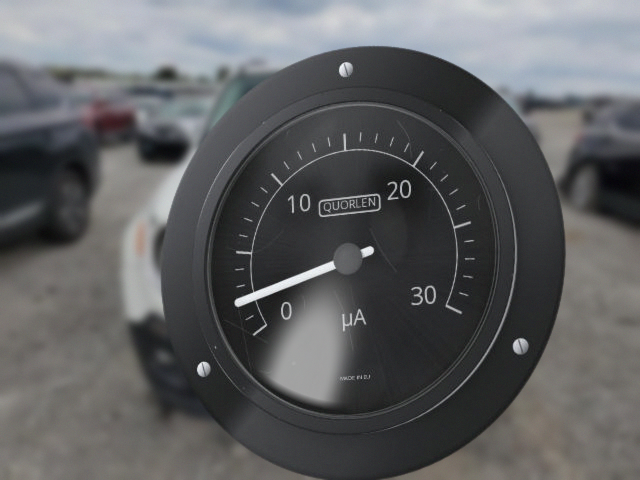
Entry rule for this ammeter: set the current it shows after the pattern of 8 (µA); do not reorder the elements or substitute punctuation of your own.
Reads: 2 (µA)
